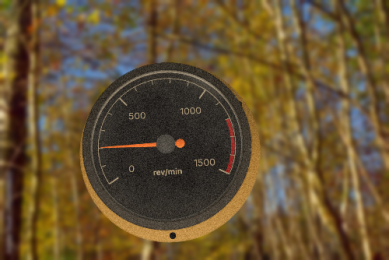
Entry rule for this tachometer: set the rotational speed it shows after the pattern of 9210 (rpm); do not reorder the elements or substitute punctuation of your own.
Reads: 200 (rpm)
